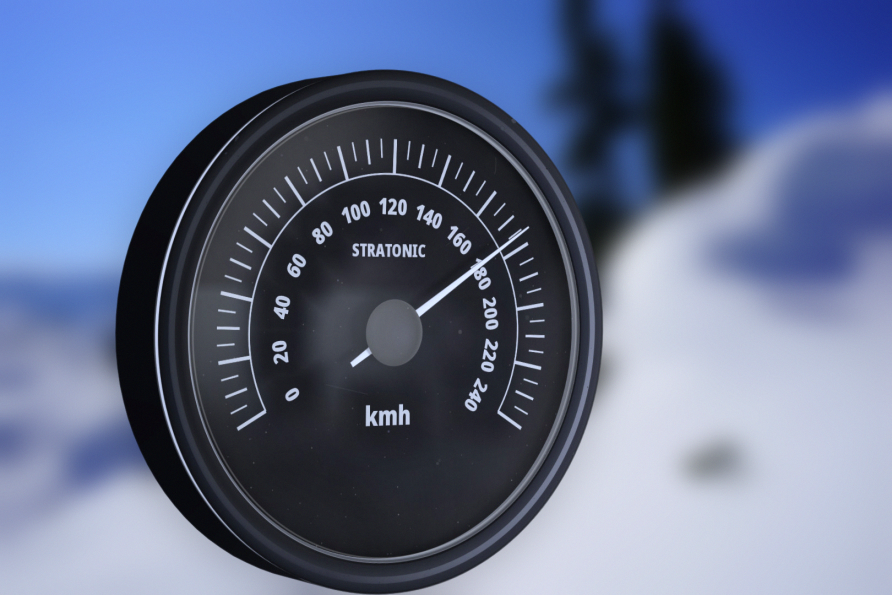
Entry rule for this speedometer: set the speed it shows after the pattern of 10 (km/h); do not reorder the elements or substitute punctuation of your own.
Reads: 175 (km/h)
